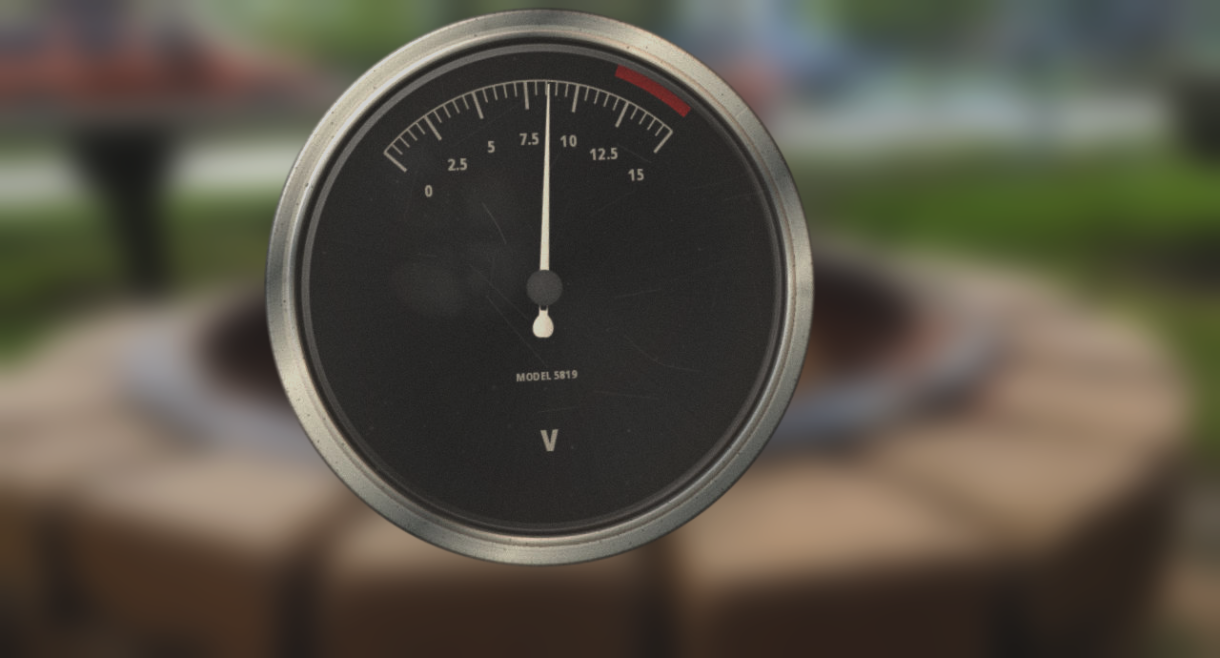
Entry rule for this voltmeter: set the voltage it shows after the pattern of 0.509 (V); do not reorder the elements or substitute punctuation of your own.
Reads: 8.5 (V)
